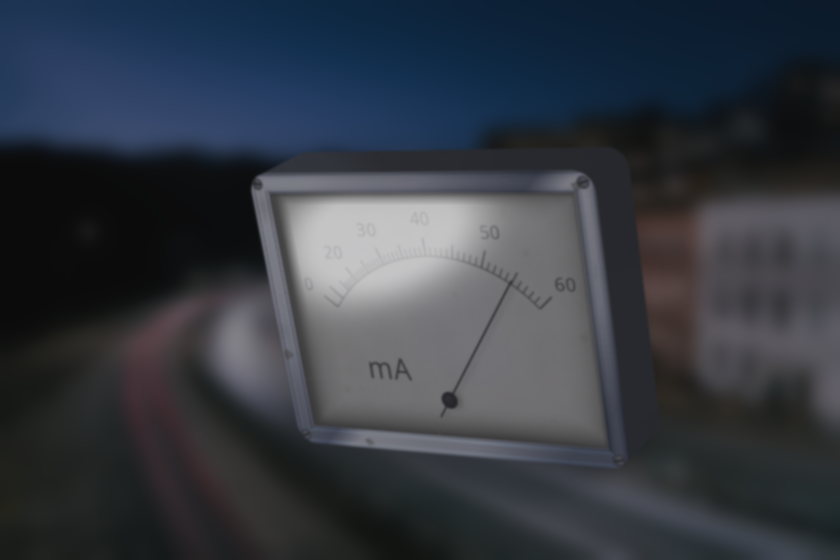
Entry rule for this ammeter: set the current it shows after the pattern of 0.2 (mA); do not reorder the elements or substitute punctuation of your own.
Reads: 55 (mA)
